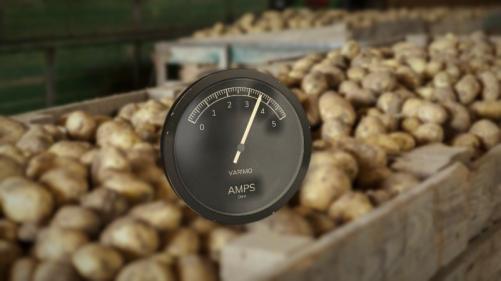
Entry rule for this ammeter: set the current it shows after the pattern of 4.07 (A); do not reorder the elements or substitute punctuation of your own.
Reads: 3.5 (A)
